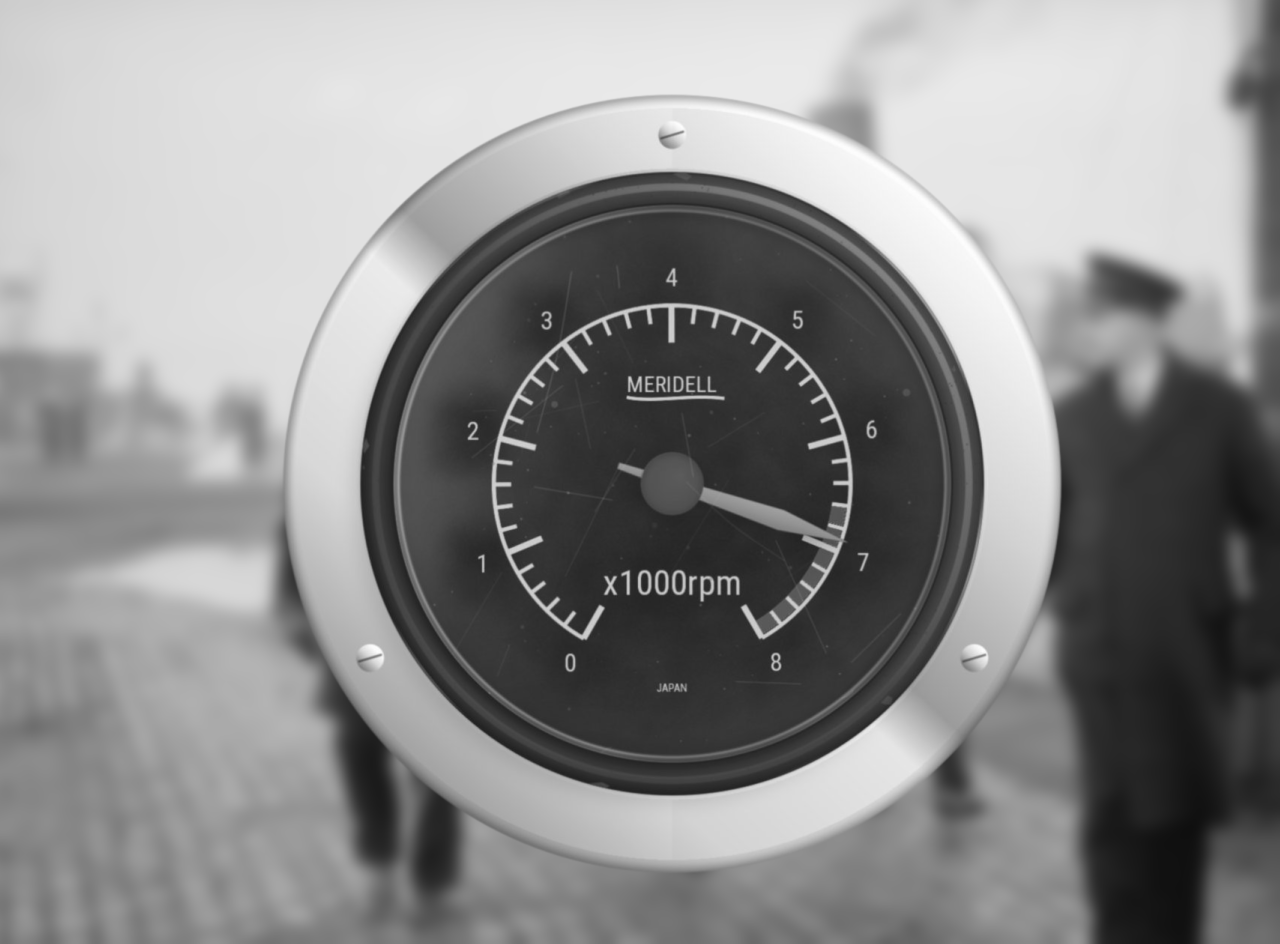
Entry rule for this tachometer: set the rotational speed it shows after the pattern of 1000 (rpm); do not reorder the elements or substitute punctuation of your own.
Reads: 6900 (rpm)
